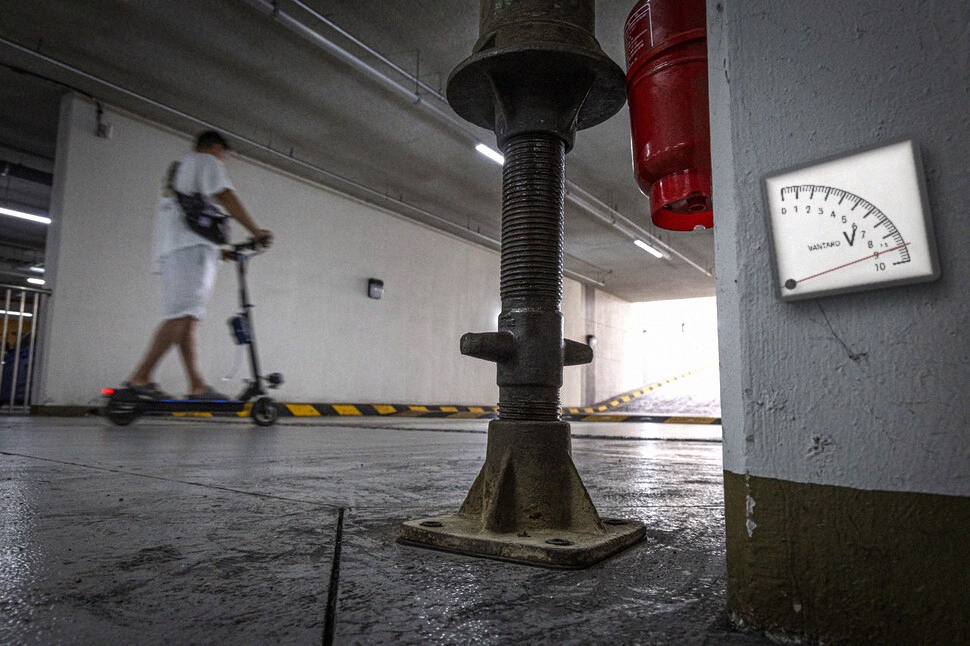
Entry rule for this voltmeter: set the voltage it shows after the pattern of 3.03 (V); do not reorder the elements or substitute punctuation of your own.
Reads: 9 (V)
